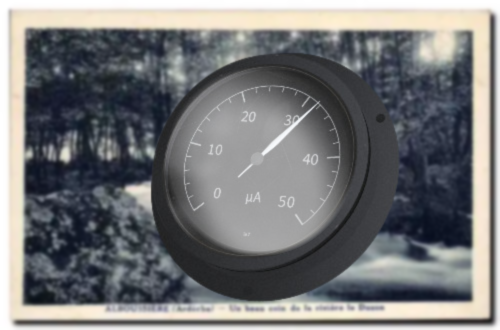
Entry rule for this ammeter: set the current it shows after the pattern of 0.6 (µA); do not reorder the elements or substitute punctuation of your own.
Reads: 32 (µA)
